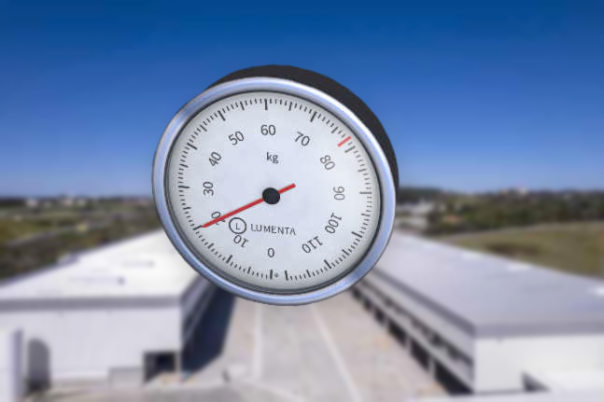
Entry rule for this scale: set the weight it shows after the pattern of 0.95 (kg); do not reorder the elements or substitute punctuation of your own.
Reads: 20 (kg)
